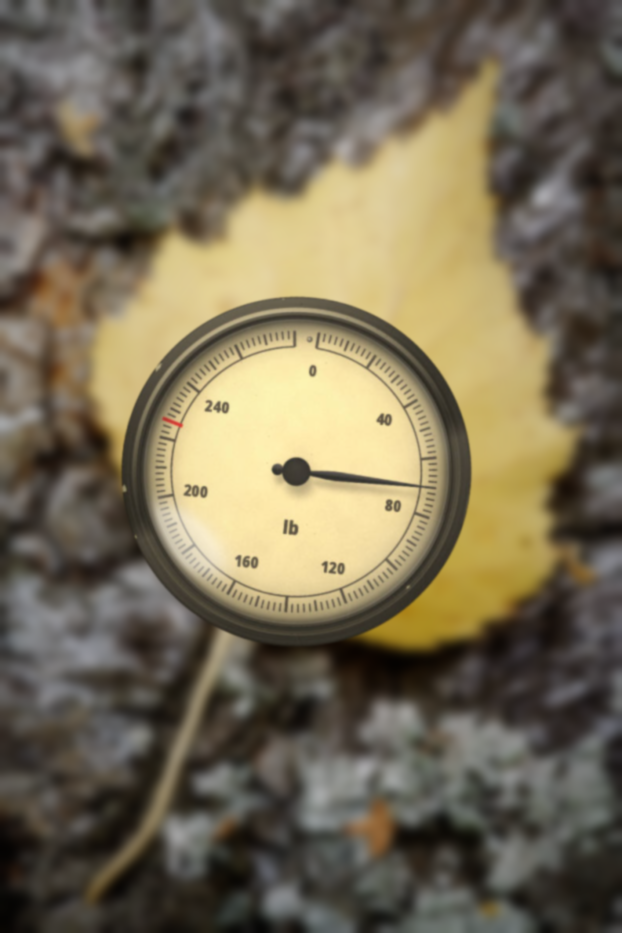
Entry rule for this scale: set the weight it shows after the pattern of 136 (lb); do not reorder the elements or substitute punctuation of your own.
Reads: 70 (lb)
